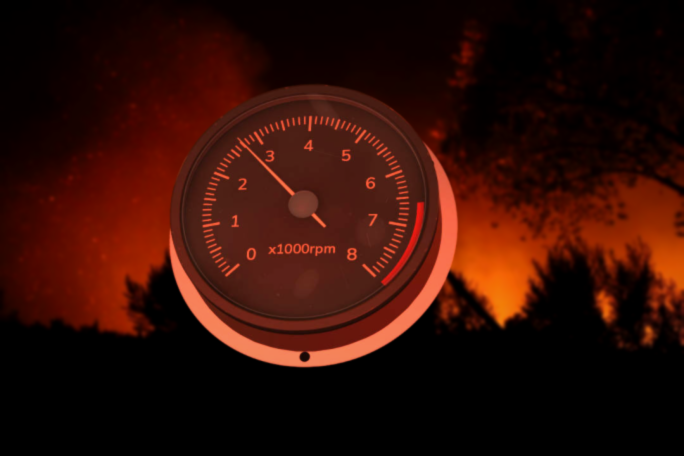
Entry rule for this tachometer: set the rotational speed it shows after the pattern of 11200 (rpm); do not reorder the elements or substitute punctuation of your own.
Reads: 2700 (rpm)
